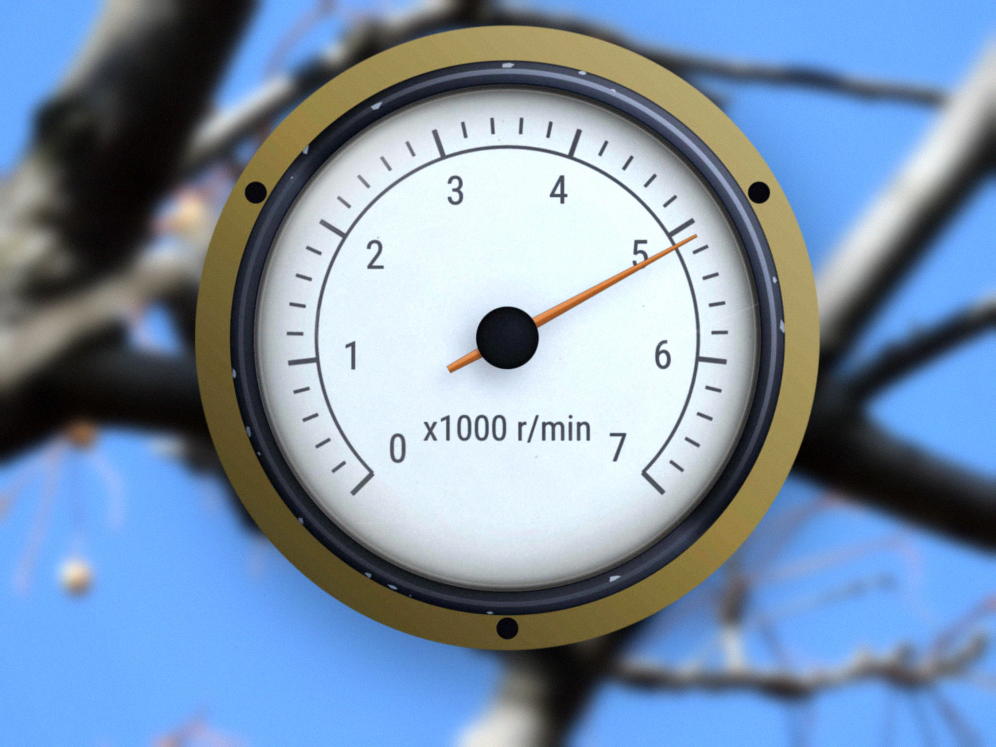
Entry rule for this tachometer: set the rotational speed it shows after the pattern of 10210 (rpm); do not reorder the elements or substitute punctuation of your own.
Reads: 5100 (rpm)
